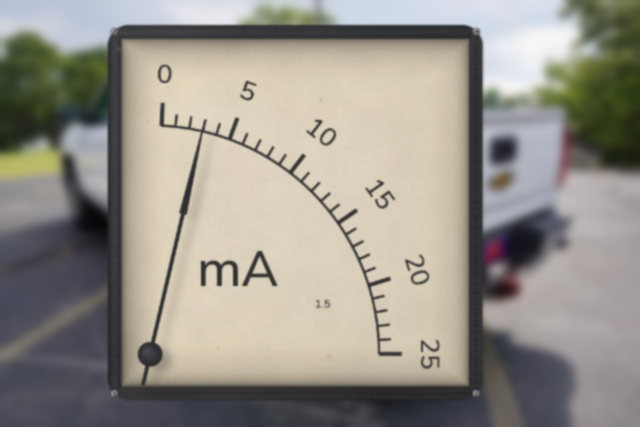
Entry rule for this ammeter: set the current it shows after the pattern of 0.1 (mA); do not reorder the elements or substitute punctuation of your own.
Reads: 3 (mA)
